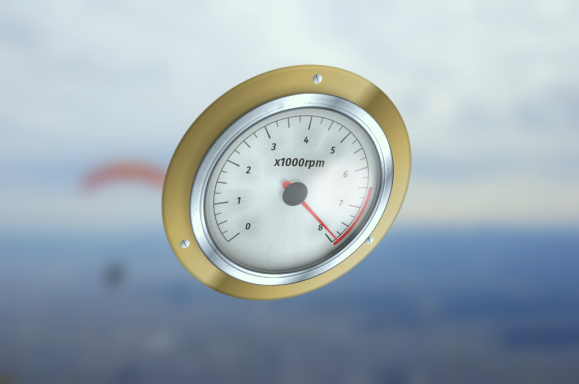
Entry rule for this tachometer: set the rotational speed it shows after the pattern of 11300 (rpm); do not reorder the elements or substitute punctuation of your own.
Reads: 7875 (rpm)
